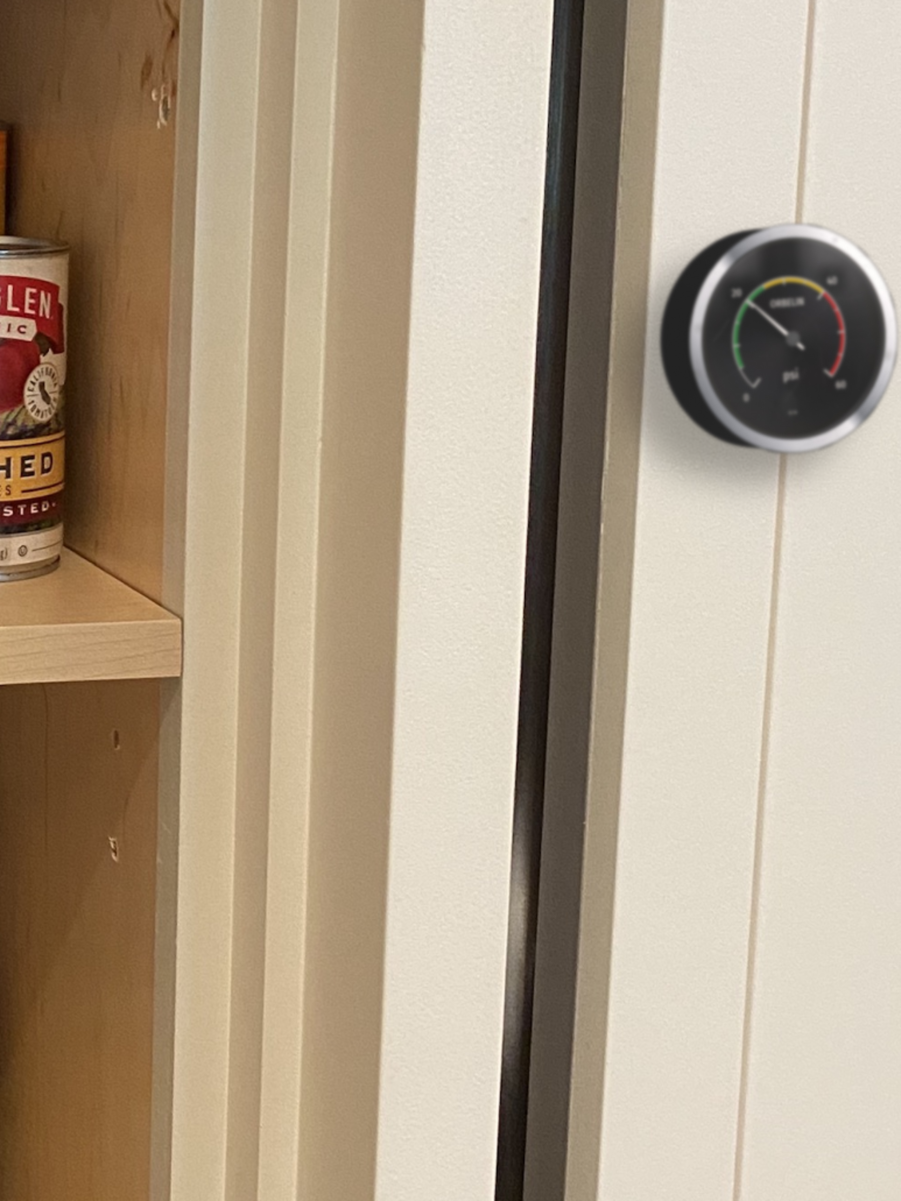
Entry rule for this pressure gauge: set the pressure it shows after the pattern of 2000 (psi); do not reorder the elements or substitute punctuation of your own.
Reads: 20 (psi)
